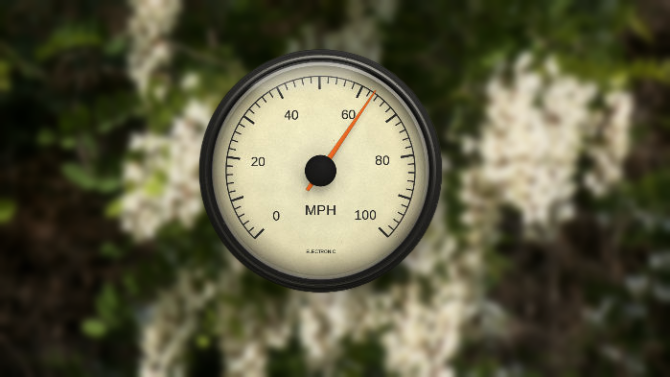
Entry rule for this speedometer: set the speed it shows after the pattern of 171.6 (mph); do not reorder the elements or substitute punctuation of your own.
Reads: 63 (mph)
